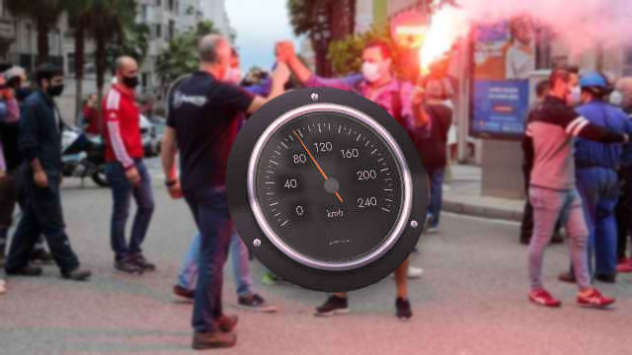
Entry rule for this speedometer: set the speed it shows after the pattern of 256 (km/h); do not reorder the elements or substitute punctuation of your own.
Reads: 95 (km/h)
